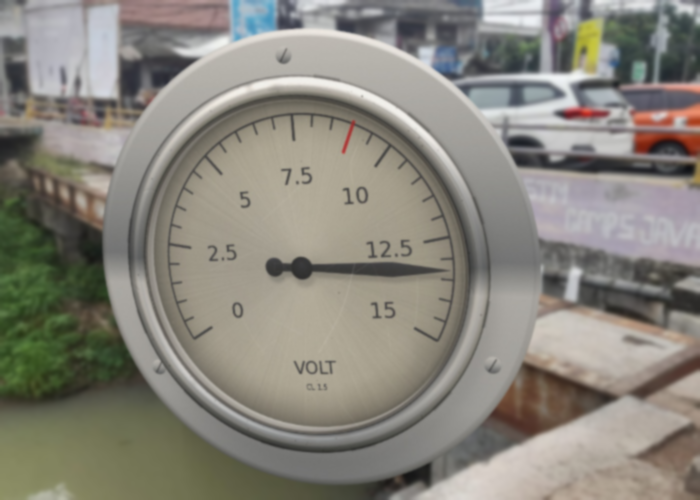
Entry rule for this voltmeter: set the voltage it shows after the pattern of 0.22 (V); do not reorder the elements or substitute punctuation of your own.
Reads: 13.25 (V)
